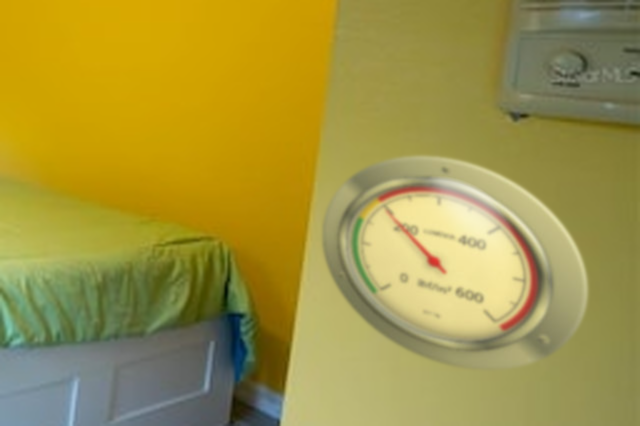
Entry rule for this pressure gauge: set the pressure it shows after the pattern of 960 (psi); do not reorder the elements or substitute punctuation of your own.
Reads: 200 (psi)
